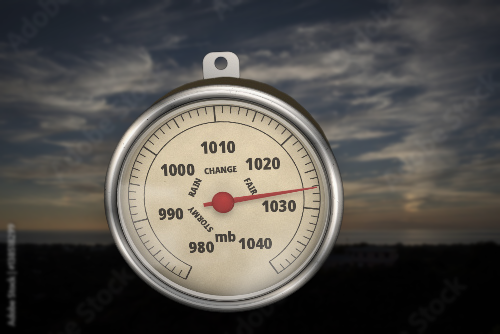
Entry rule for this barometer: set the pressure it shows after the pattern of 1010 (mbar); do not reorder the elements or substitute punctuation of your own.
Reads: 1027 (mbar)
